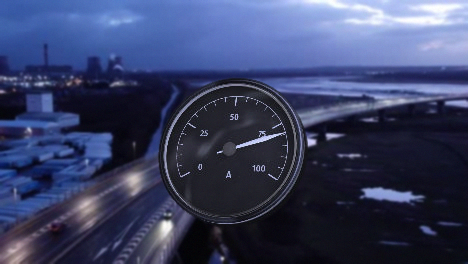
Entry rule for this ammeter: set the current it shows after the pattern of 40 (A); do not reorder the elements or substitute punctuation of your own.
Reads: 80 (A)
